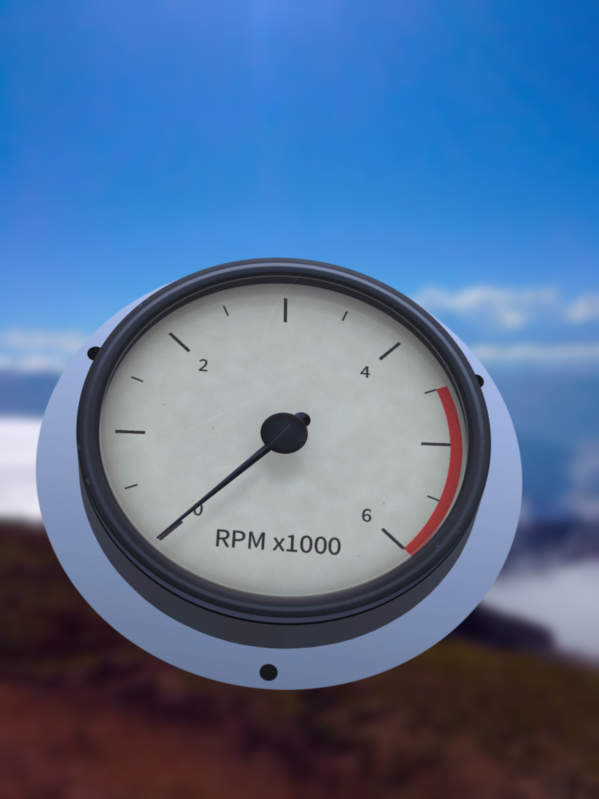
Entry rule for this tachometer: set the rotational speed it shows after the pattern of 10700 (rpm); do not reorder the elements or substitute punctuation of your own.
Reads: 0 (rpm)
